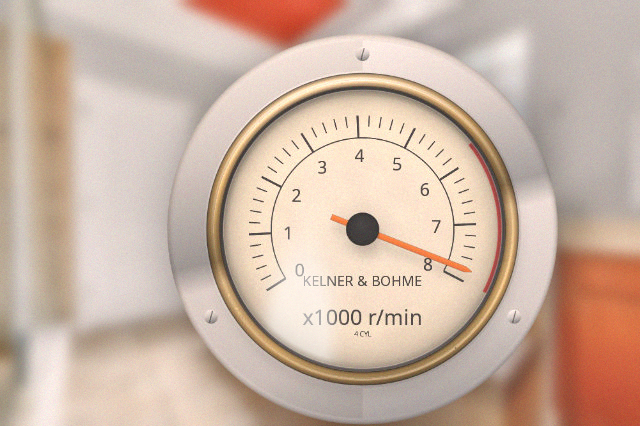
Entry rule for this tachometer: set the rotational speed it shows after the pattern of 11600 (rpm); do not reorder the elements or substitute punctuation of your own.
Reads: 7800 (rpm)
